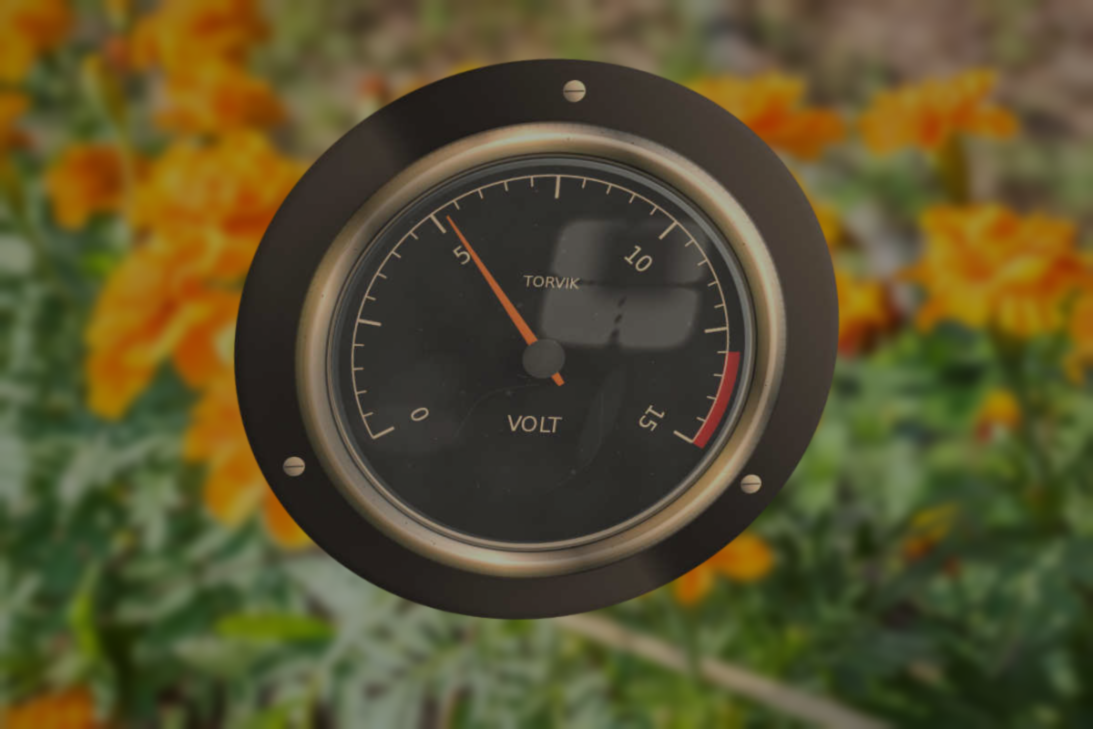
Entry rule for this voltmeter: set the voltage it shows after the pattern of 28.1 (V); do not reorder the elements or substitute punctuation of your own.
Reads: 5.25 (V)
